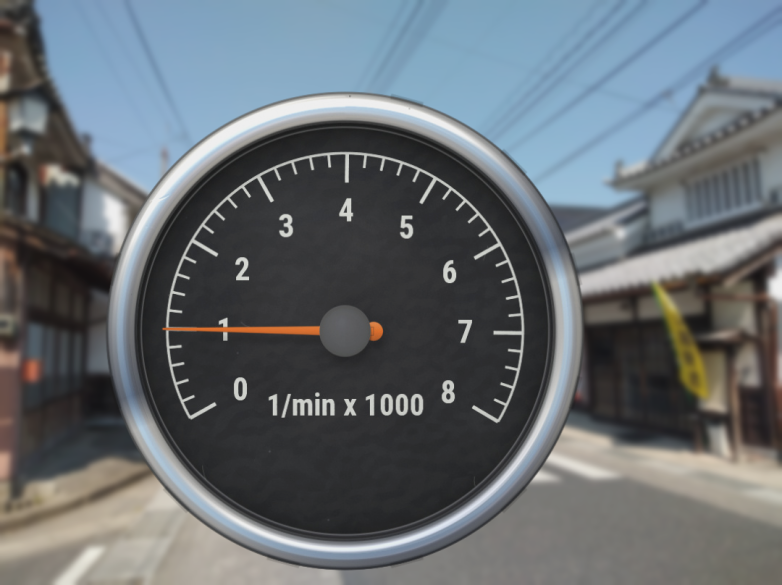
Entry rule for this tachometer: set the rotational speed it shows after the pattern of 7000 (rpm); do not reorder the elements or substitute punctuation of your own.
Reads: 1000 (rpm)
